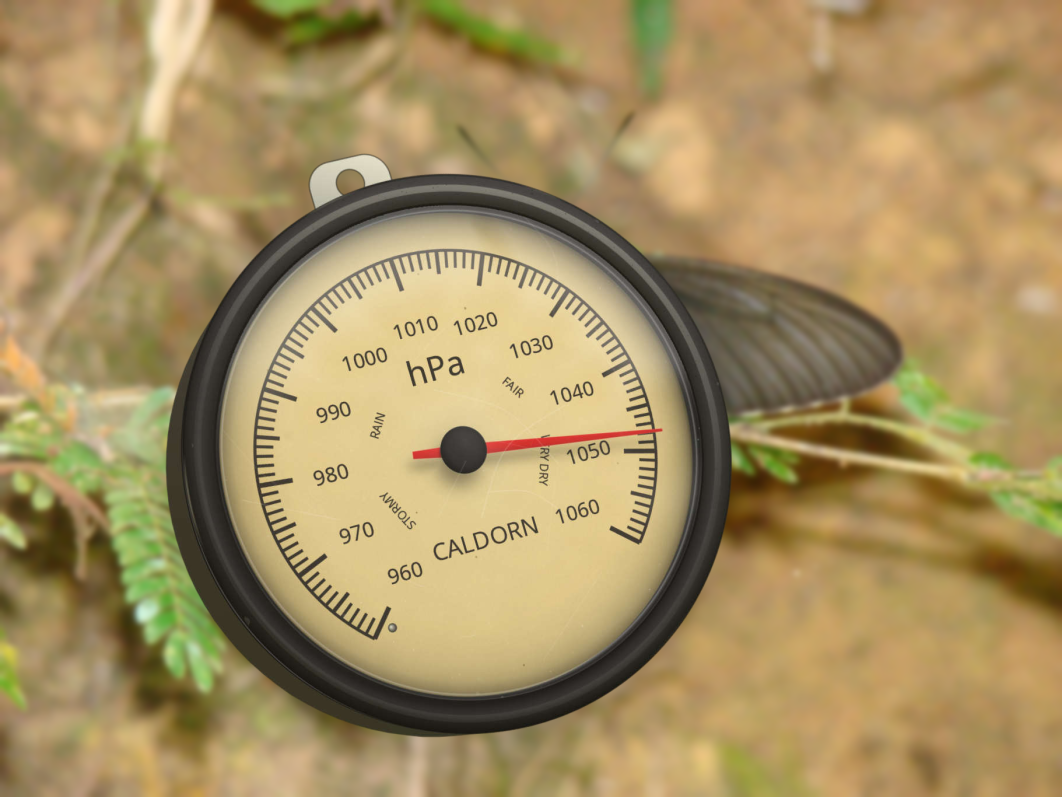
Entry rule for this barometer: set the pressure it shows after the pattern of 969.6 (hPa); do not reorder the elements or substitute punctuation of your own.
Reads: 1048 (hPa)
